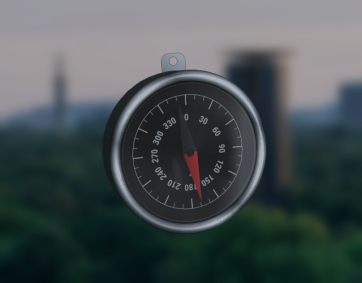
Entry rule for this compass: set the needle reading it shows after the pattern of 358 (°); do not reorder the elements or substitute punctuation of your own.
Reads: 170 (°)
